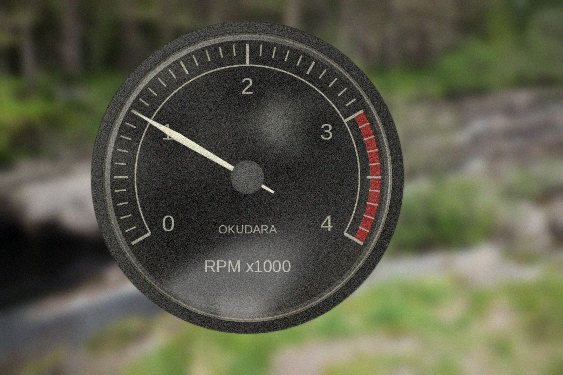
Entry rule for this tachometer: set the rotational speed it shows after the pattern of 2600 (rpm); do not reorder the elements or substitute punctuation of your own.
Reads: 1000 (rpm)
